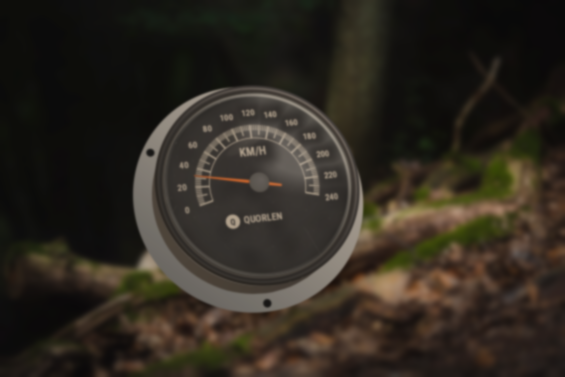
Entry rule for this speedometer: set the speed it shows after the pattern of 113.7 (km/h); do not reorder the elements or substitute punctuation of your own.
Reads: 30 (km/h)
